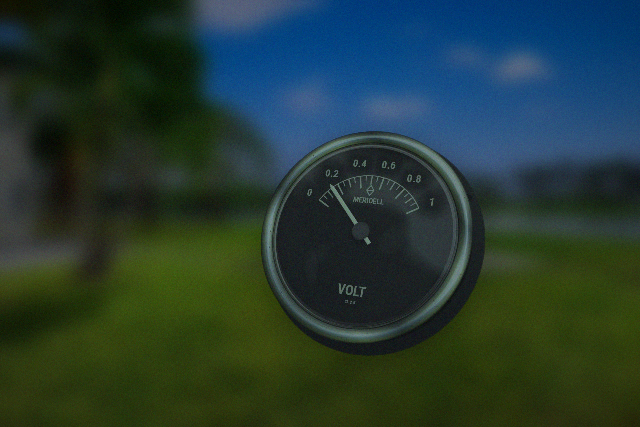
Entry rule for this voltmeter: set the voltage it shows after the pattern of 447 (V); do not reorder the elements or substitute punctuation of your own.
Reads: 0.15 (V)
